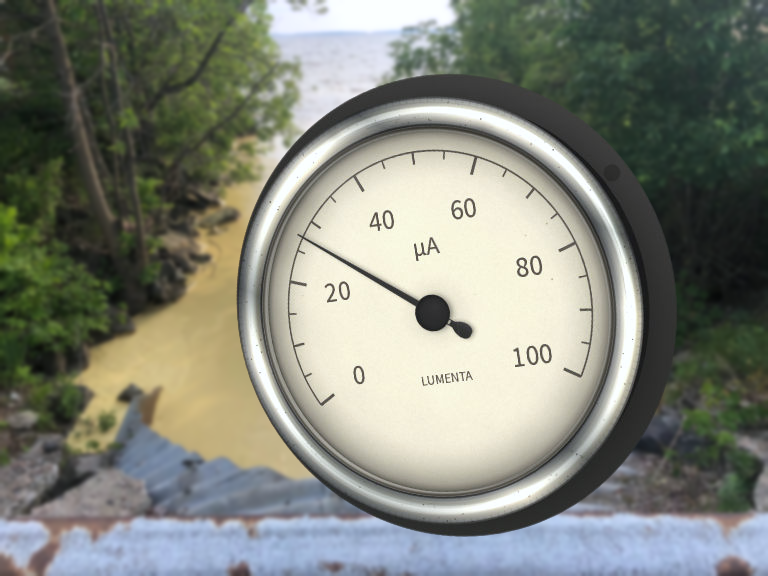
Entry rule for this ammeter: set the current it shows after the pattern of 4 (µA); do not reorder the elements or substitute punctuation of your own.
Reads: 27.5 (µA)
